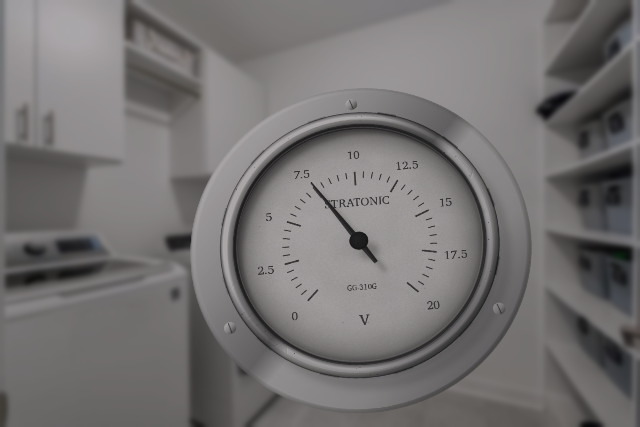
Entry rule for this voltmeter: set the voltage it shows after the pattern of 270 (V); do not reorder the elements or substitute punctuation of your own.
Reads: 7.5 (V)
